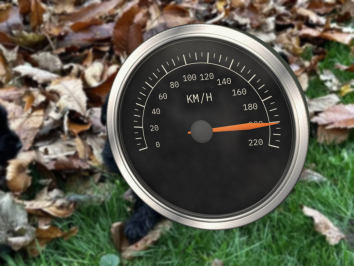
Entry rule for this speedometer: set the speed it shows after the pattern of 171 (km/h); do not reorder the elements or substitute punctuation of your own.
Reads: 200 (km/h)
